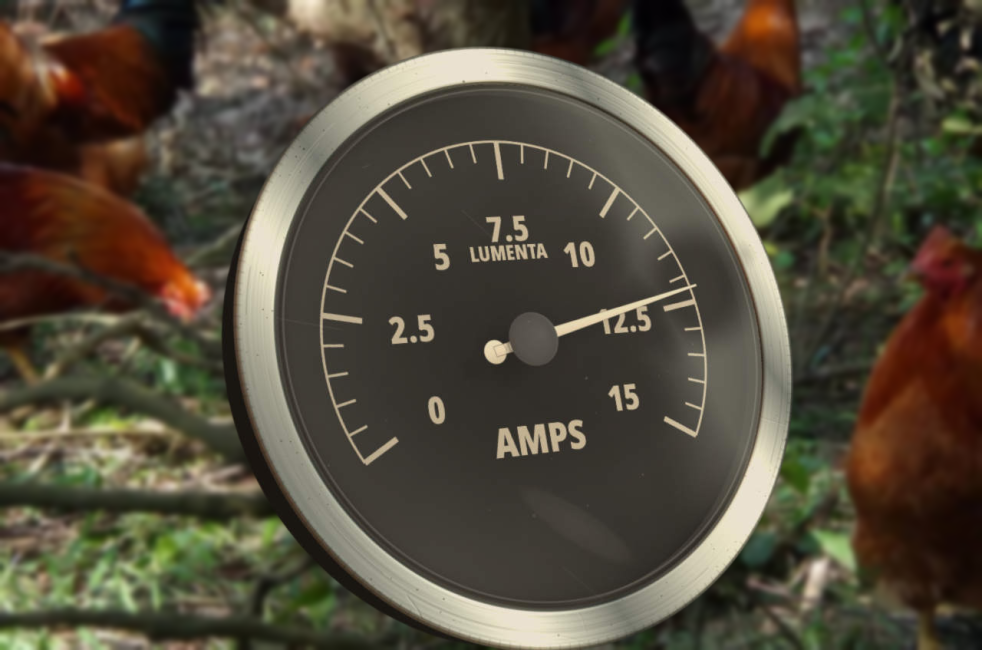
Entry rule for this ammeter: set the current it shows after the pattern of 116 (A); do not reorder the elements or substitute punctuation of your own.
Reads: 12.25 (A)
